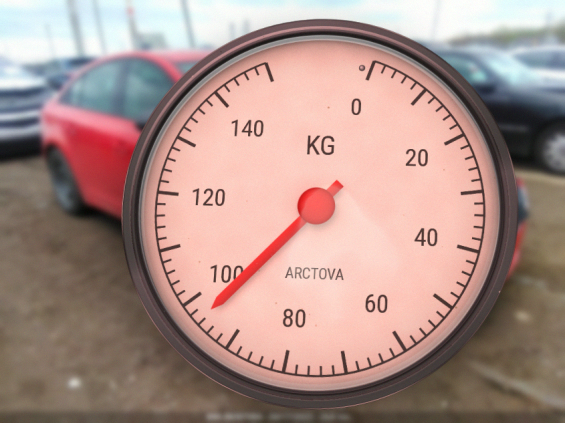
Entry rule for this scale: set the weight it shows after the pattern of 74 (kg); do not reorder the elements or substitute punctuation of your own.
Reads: 96 (kg)
